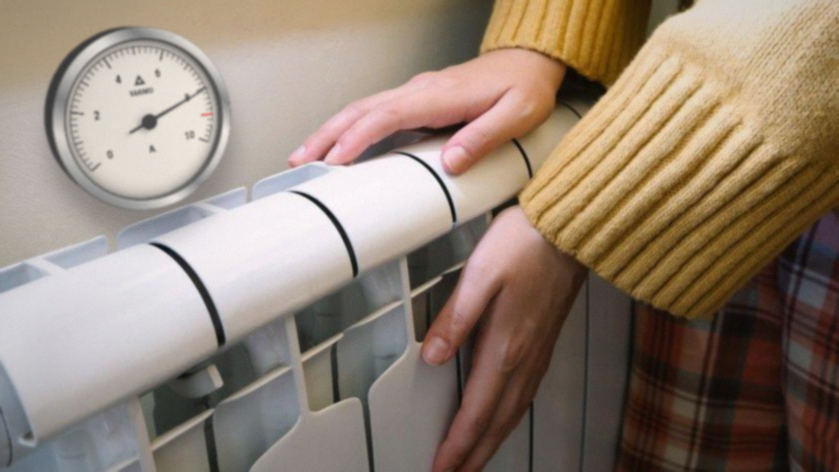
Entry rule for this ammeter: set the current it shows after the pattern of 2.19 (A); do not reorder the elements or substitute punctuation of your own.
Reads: 8 (A)
